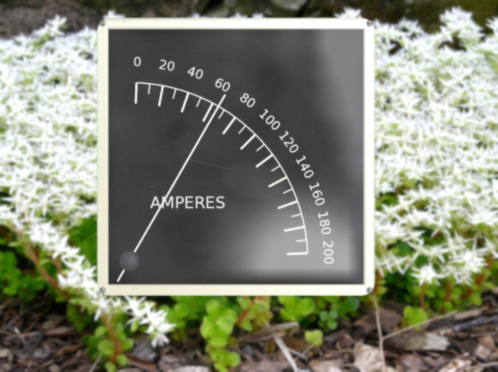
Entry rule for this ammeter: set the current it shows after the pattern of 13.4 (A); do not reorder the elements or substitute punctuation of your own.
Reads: 65 (A)
